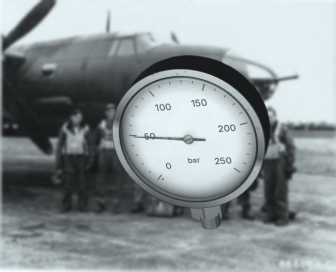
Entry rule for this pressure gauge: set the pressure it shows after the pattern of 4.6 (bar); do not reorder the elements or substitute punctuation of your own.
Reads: 50 (bar)
